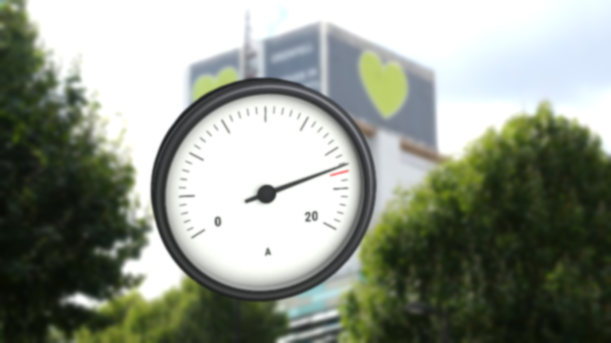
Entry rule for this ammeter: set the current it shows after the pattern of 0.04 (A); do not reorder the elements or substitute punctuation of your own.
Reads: 16 (A)
